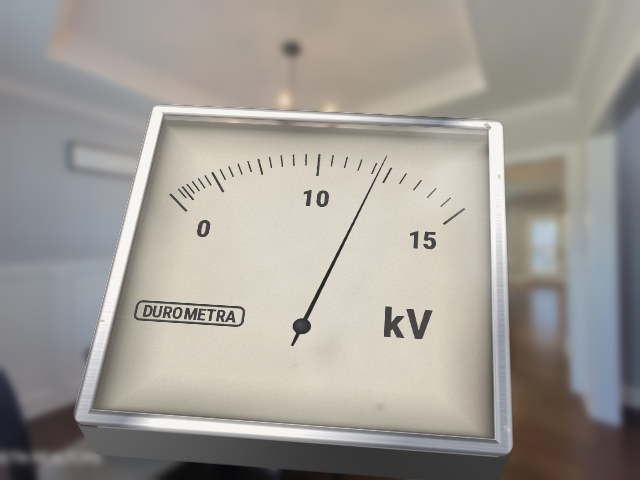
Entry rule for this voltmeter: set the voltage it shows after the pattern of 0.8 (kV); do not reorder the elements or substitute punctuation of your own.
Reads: 12.25 (kV)
